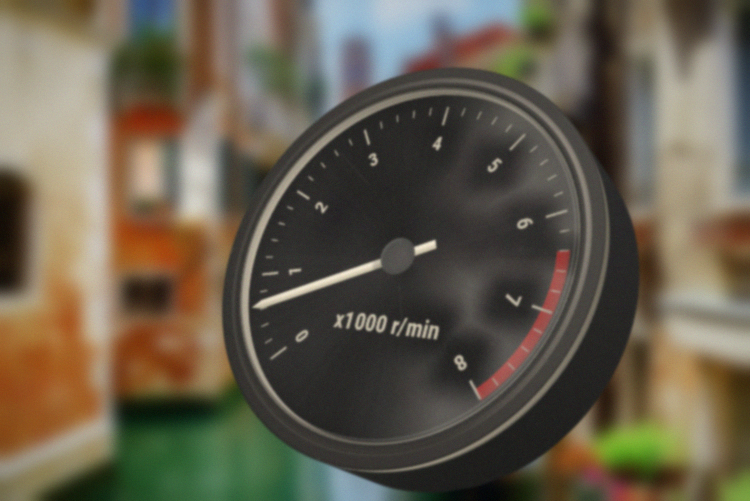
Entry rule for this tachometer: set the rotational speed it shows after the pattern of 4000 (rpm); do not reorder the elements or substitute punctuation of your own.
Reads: 600 (rpm)
